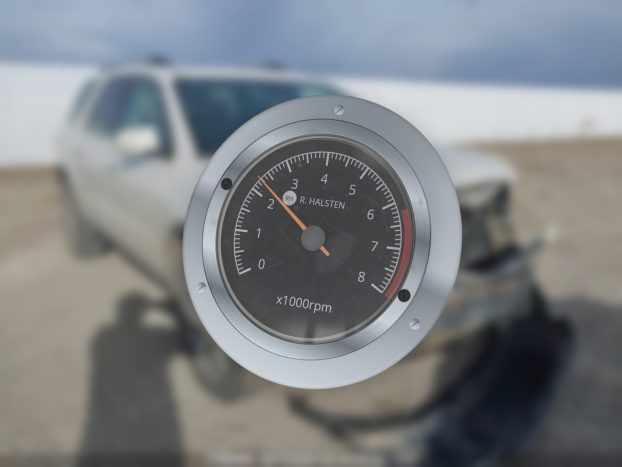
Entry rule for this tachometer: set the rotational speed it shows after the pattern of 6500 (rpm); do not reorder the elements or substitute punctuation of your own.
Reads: 2300 (rpm)
